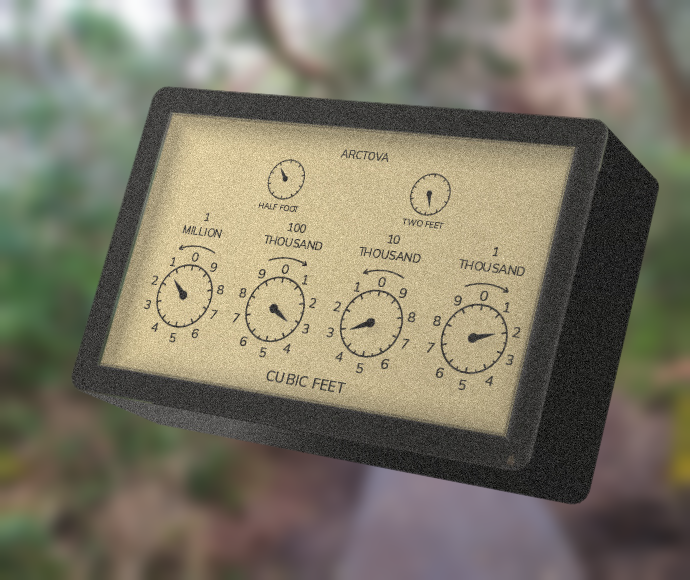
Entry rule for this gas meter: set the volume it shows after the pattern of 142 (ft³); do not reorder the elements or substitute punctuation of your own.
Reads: 133200 (ft³)
